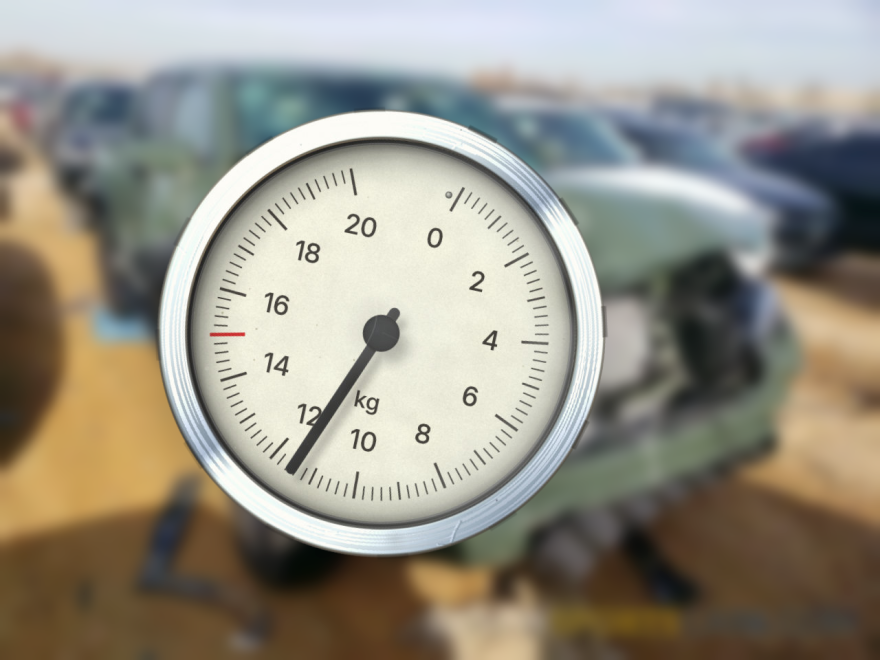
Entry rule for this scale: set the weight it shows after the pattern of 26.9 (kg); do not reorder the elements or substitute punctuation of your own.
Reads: 11.5 (kg)
